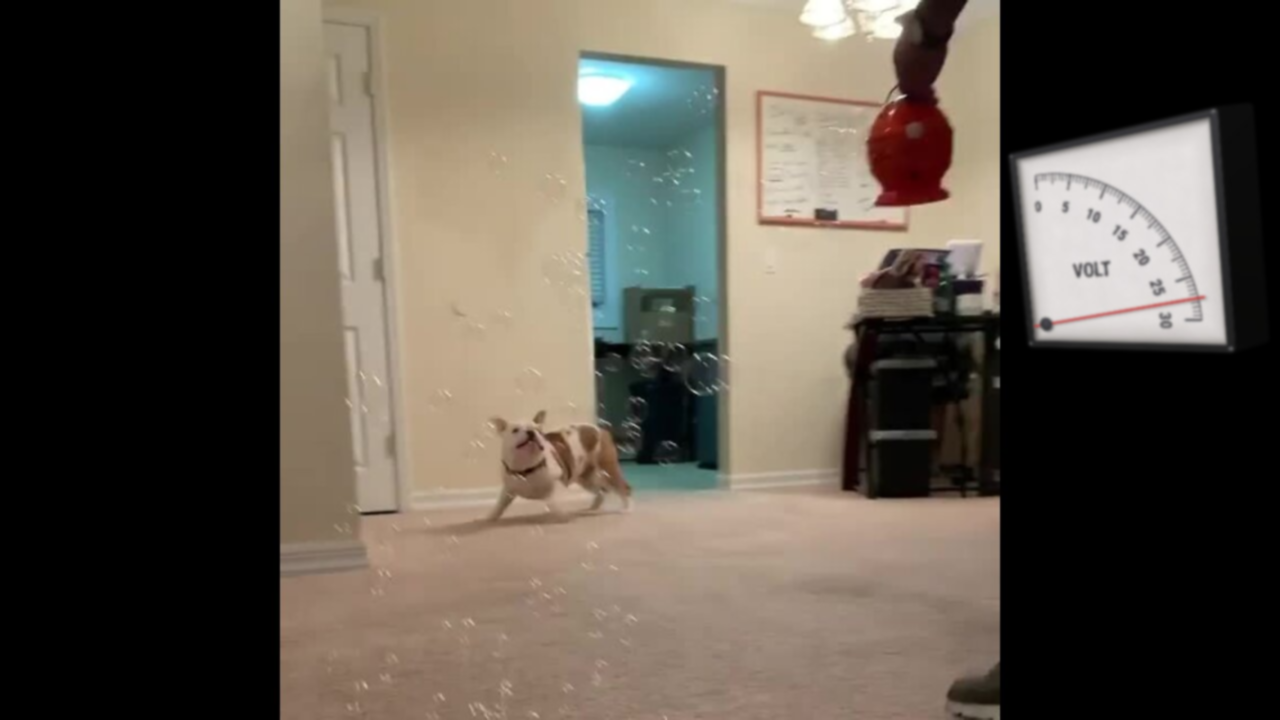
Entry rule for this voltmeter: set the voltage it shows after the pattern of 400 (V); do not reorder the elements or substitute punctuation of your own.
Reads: 27.5 (V)
